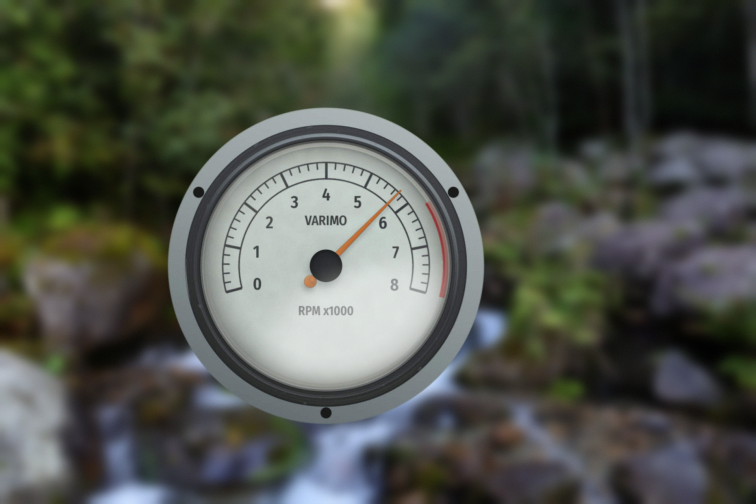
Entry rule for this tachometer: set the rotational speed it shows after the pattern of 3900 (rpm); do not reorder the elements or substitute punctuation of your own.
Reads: 5700 (rpm)
